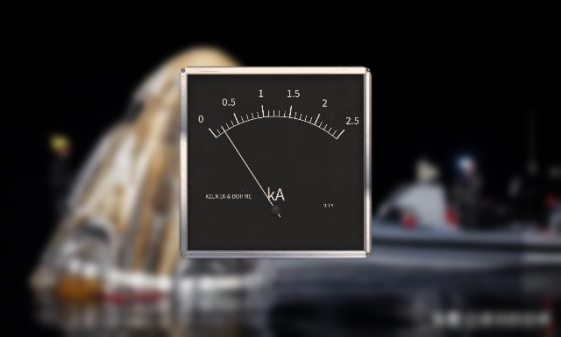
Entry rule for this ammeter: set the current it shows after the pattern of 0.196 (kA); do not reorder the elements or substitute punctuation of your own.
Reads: 0.2 (kA)
